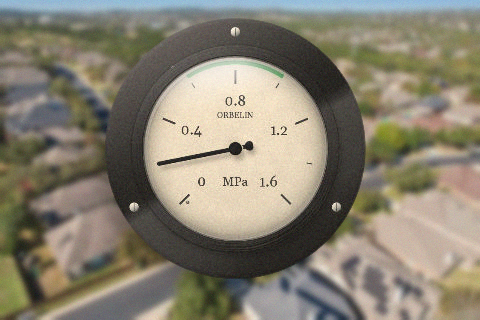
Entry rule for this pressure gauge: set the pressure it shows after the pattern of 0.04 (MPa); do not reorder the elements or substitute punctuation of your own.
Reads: 0.2 (MPa)
